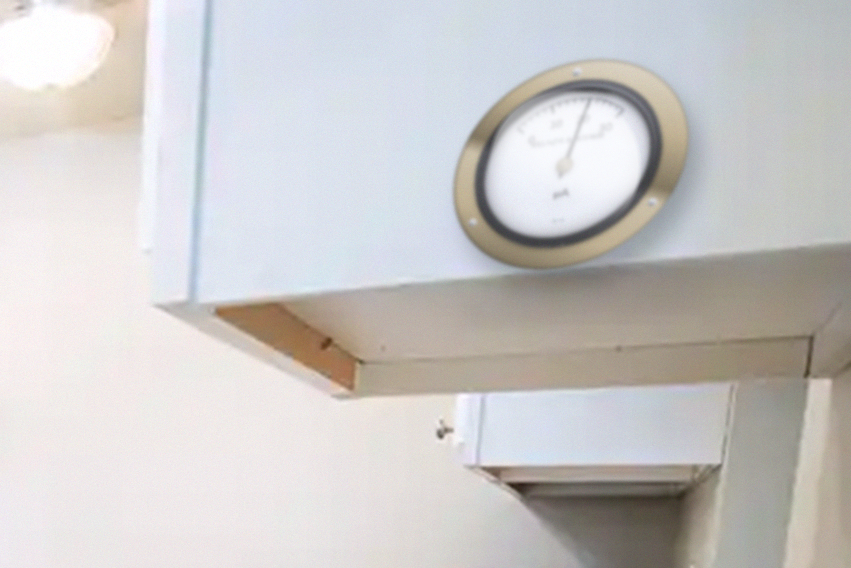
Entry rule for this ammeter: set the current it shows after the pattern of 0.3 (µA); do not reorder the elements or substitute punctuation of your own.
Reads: 20 (µA)
